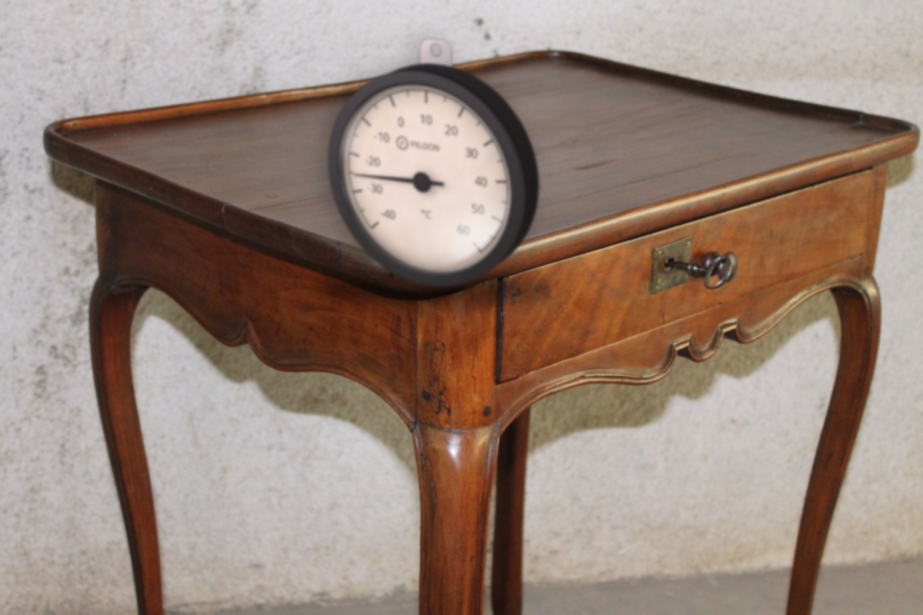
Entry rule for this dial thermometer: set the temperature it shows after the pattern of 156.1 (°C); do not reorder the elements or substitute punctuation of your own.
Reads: -25 (°C)
